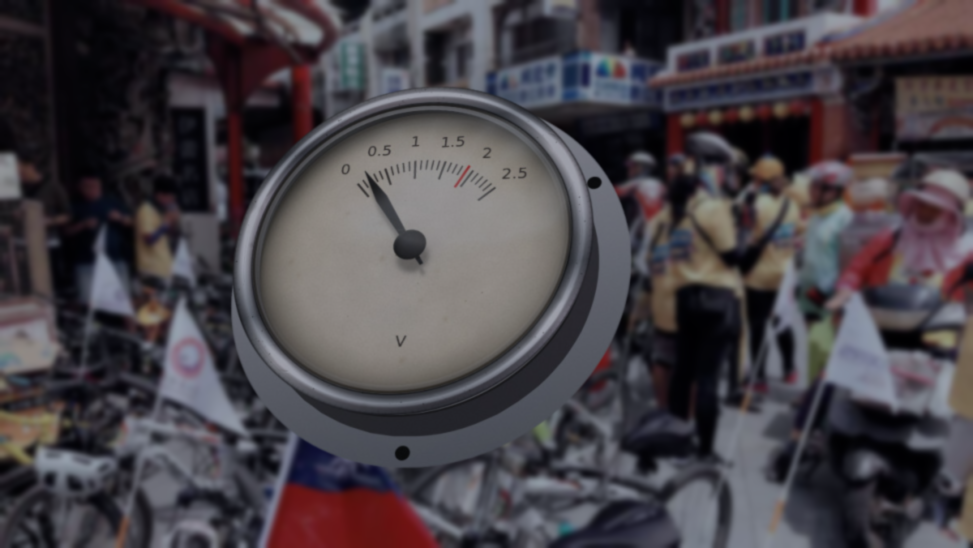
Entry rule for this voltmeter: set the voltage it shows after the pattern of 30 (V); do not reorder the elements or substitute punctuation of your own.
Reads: 0.2 (V)
